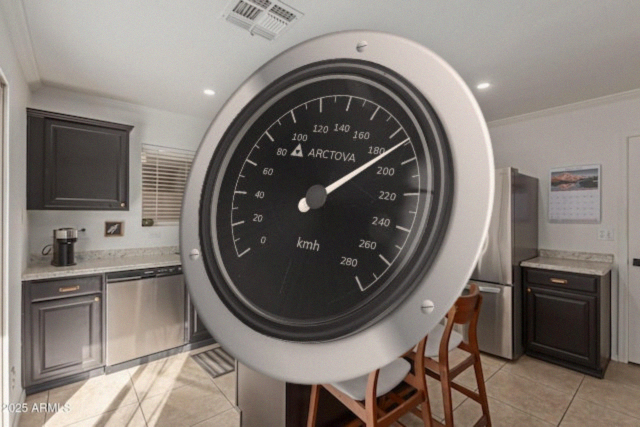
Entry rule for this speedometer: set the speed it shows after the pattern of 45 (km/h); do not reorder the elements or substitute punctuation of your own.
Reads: 190 (km/h)
